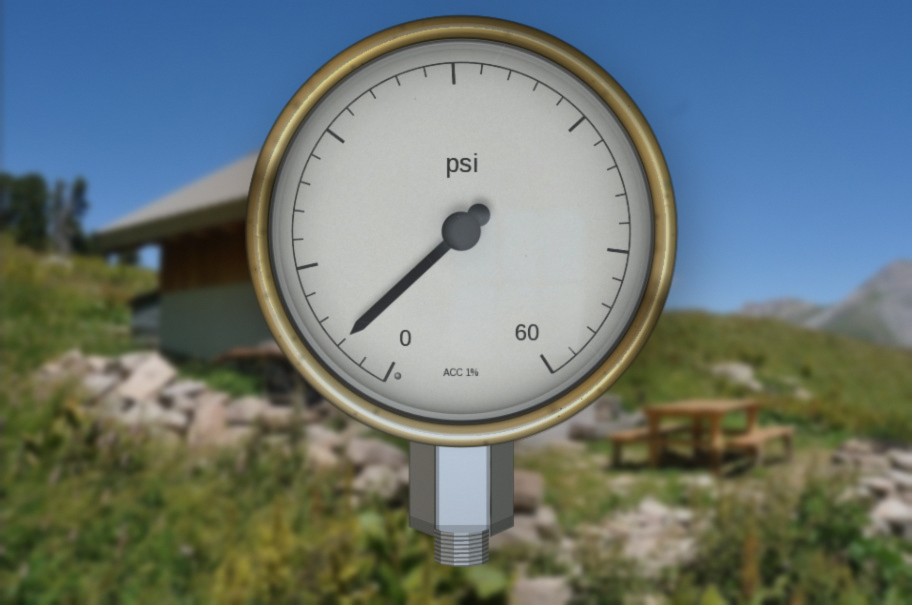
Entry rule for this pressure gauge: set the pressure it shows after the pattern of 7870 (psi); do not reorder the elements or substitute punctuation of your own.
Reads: 4 (psi)
